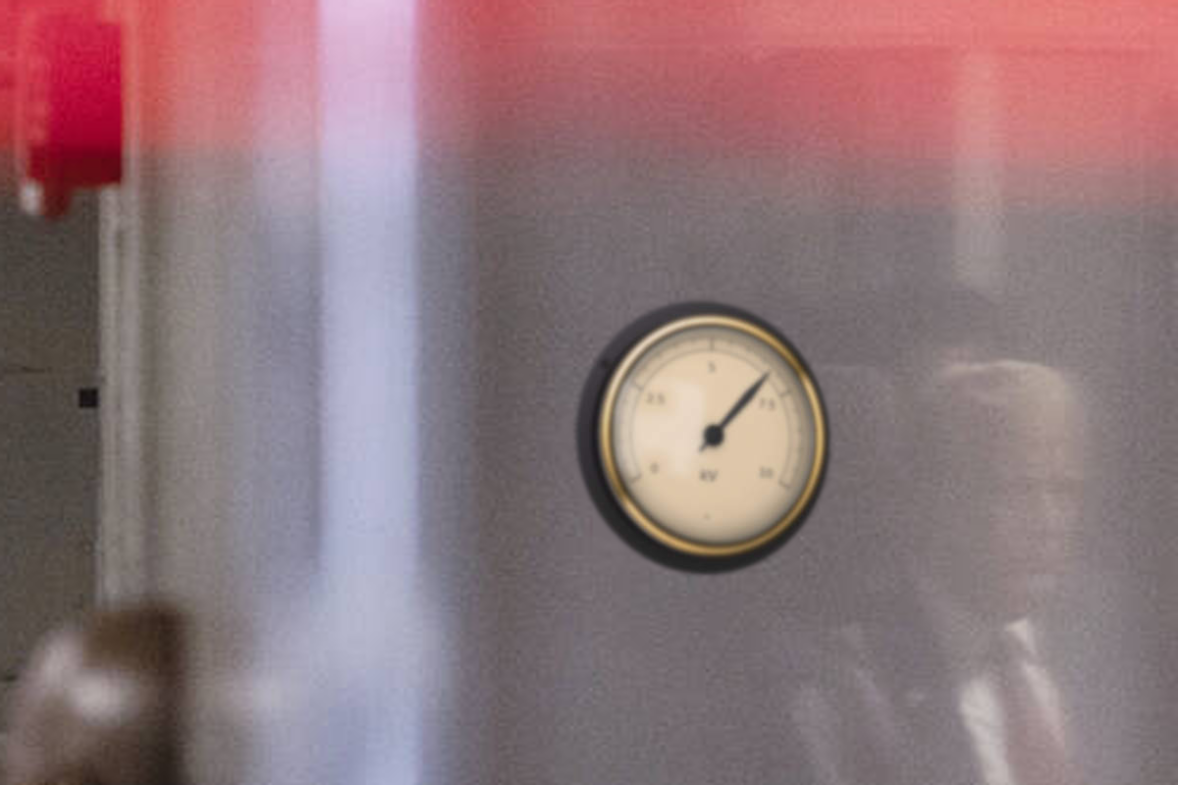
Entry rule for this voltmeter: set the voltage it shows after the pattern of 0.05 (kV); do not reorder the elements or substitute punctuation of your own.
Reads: 6.75 (kV)
